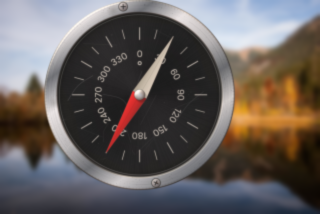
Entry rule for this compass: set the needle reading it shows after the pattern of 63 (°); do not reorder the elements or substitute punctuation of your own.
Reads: 210 (°)
